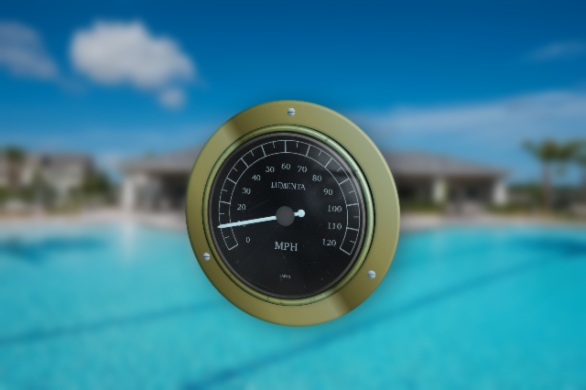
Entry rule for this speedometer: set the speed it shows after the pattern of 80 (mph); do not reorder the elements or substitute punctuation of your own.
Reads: 10 (mph)
